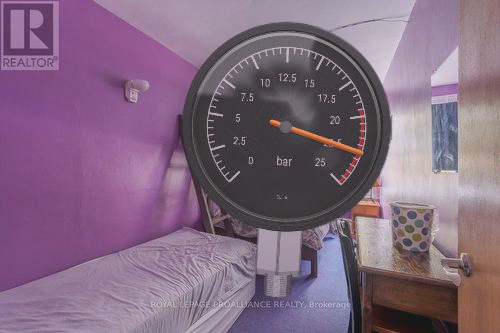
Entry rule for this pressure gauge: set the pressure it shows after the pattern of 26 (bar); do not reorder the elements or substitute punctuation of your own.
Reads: 22.5 (bar)
